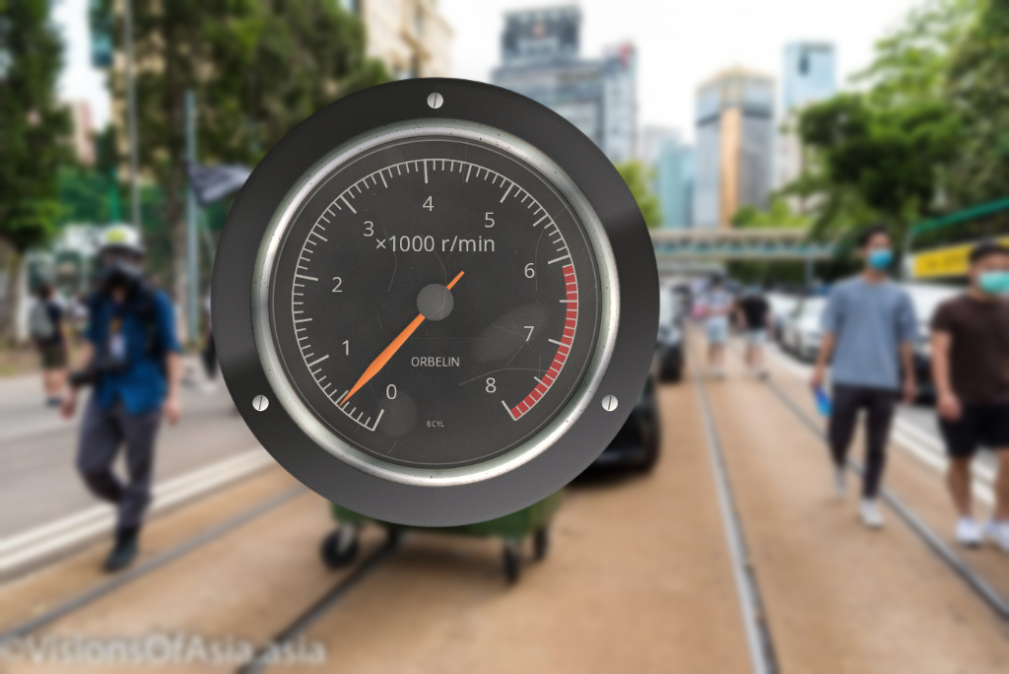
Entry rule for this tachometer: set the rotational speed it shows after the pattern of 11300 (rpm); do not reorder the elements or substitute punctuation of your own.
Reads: 450 (rpm)
